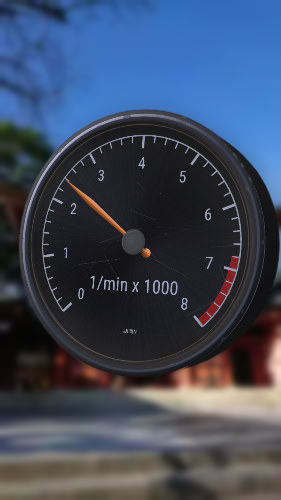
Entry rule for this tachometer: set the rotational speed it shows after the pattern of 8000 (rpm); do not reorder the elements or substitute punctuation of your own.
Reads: 2400 (rpm)
